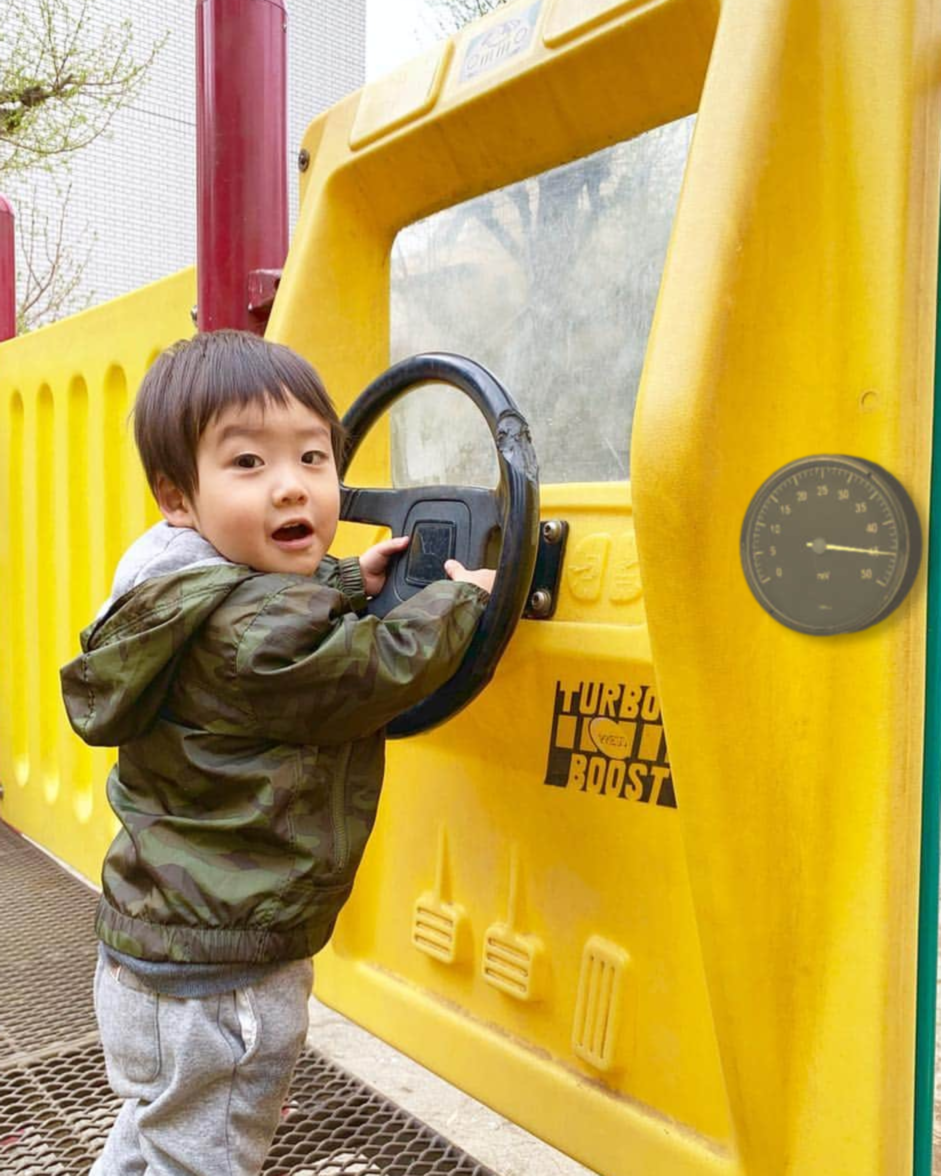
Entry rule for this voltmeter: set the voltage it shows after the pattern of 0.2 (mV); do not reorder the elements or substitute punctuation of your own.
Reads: 45 (mV)
